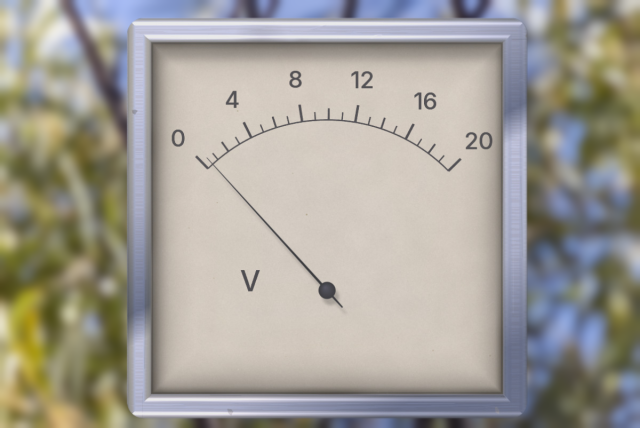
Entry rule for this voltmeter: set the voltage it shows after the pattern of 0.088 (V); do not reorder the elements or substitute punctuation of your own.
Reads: 0.5 (V)
